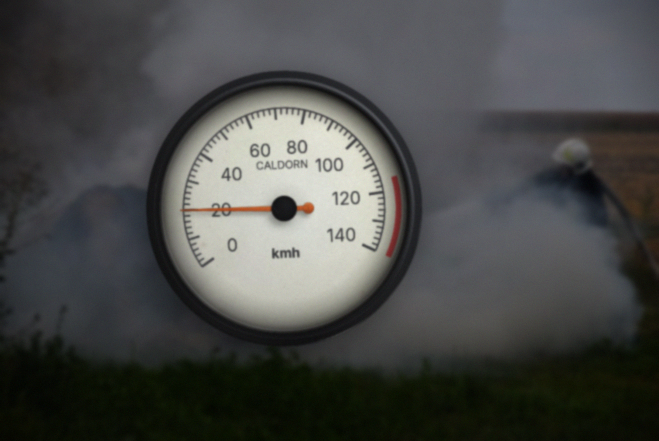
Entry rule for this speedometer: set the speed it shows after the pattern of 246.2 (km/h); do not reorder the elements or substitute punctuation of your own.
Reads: 20 (km/h)
